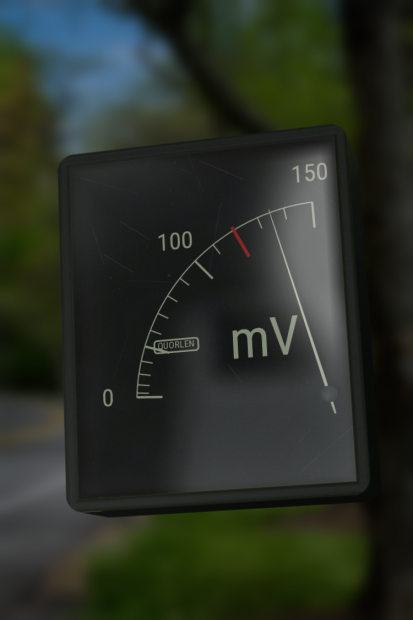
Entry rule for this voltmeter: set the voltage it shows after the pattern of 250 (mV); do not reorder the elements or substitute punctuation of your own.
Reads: 135 (mV)
